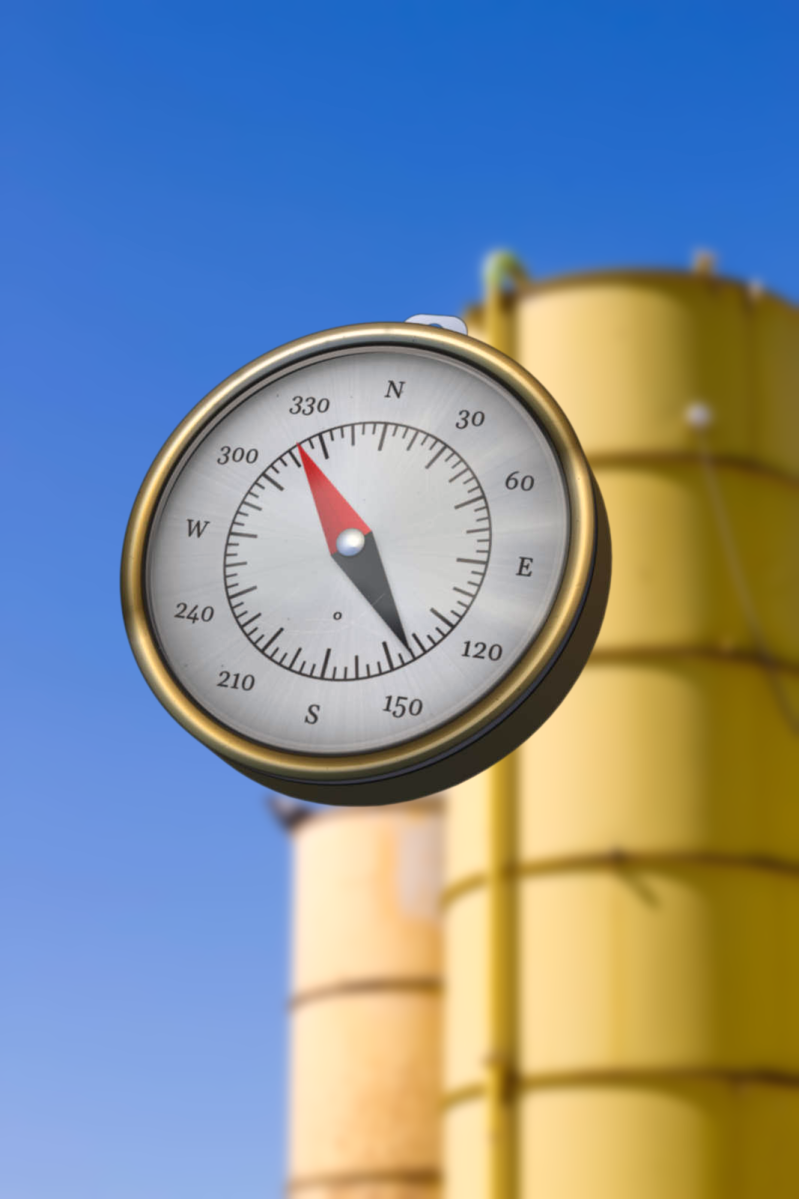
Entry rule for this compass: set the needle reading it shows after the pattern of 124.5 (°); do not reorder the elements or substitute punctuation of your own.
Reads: 320 (°)
